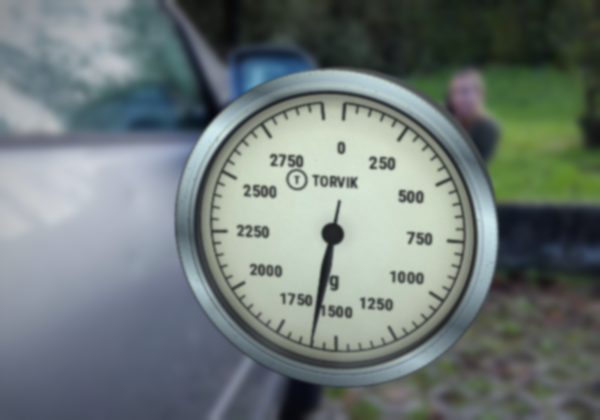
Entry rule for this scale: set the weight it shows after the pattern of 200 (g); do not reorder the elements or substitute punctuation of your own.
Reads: 1600 (g)
